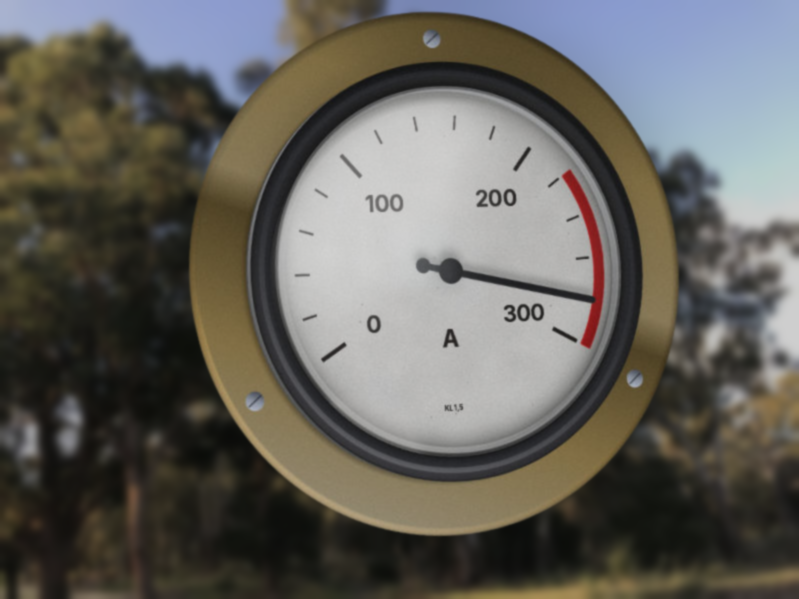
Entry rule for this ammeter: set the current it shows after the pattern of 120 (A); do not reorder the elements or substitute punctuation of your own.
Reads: 280 (A)
